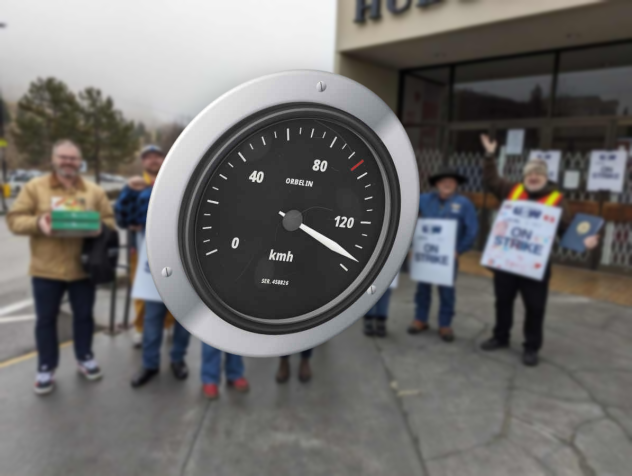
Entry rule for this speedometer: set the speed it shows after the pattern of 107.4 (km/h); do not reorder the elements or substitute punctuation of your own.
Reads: 135 (km/h)
